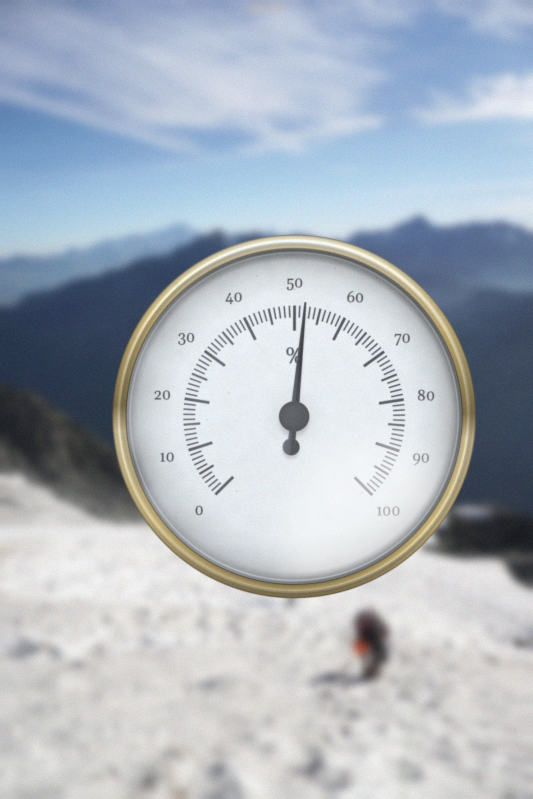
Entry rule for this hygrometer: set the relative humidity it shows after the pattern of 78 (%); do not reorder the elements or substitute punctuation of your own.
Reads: 52 (%)
